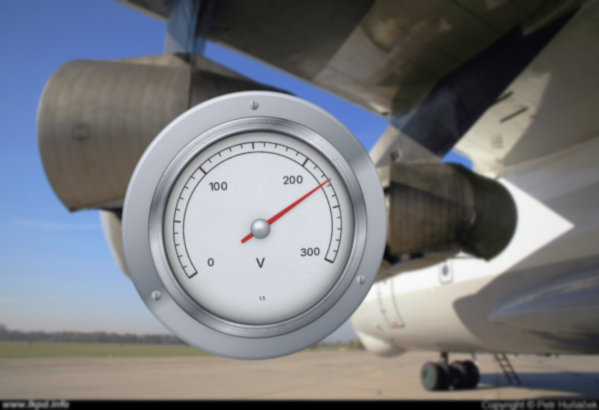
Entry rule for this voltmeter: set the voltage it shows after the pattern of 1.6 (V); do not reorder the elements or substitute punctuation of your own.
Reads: 225 (V)
